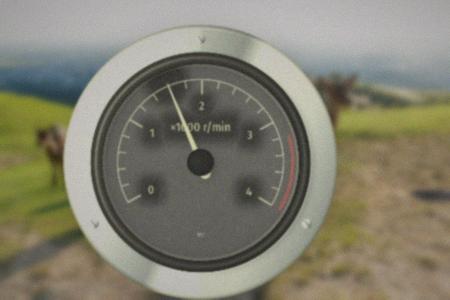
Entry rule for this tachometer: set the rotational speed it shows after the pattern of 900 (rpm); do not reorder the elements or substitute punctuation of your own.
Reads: 1600 (rpm)
